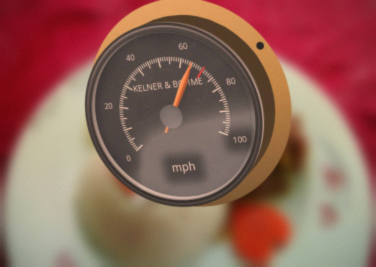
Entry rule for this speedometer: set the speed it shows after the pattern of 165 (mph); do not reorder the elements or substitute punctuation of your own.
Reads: 65 (mph)
